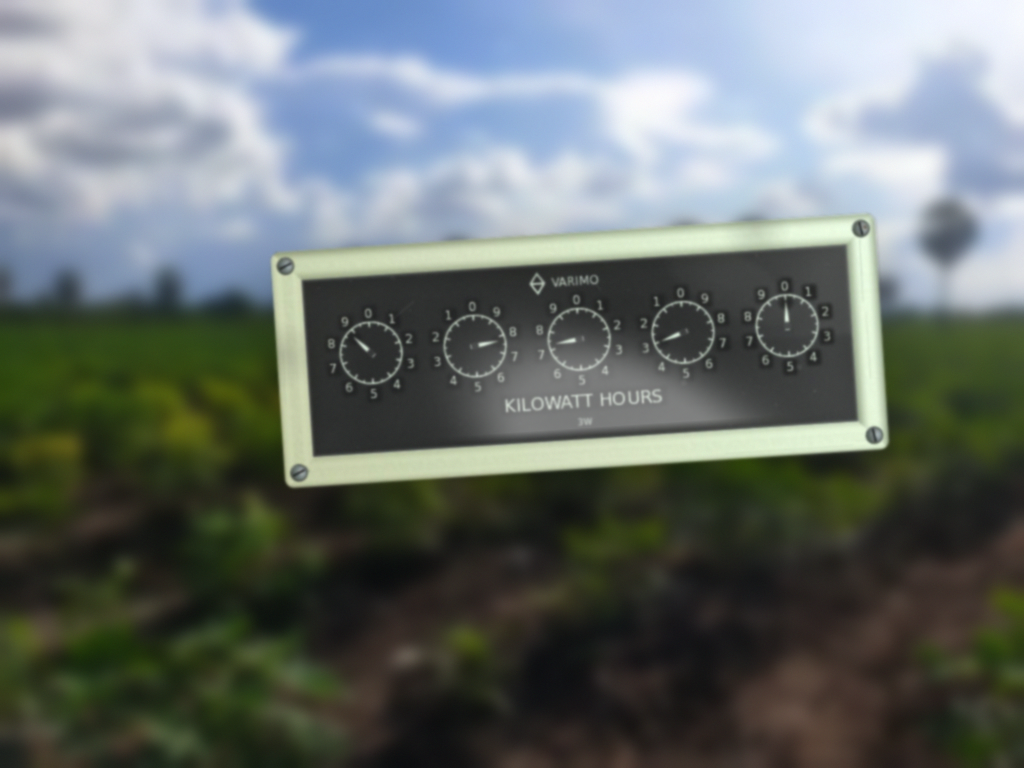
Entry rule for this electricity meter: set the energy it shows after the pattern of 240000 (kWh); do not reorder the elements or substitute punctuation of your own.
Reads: 87730 (kWh)
